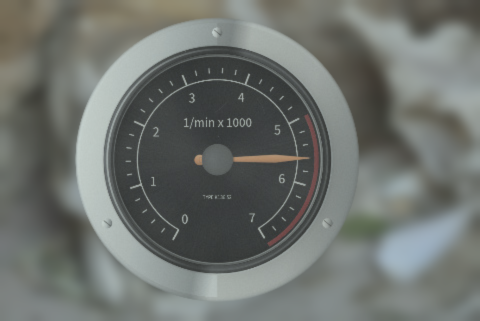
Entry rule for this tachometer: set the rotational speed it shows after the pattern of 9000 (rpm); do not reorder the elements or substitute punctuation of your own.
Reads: 5600 (rpm)
